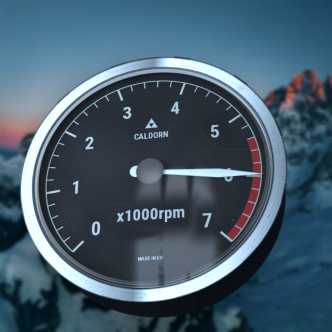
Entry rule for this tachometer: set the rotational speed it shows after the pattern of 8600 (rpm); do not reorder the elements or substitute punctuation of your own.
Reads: 6000 (rpm)
